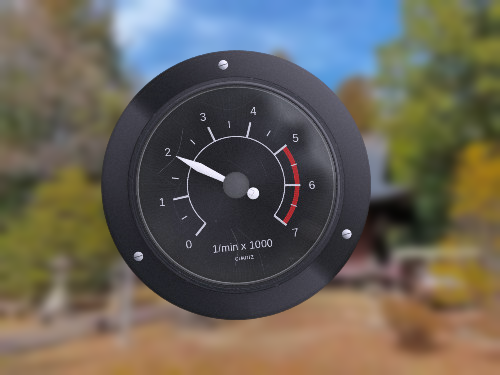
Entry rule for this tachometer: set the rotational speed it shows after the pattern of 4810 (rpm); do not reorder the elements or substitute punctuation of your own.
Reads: 2000 (rpm)
